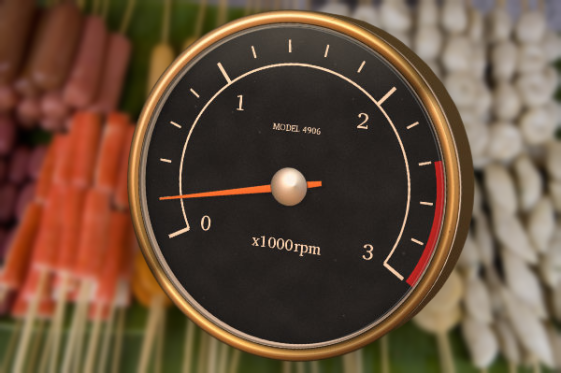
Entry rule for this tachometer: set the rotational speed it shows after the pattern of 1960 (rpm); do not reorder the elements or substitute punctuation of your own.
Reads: 200 (rpm)
